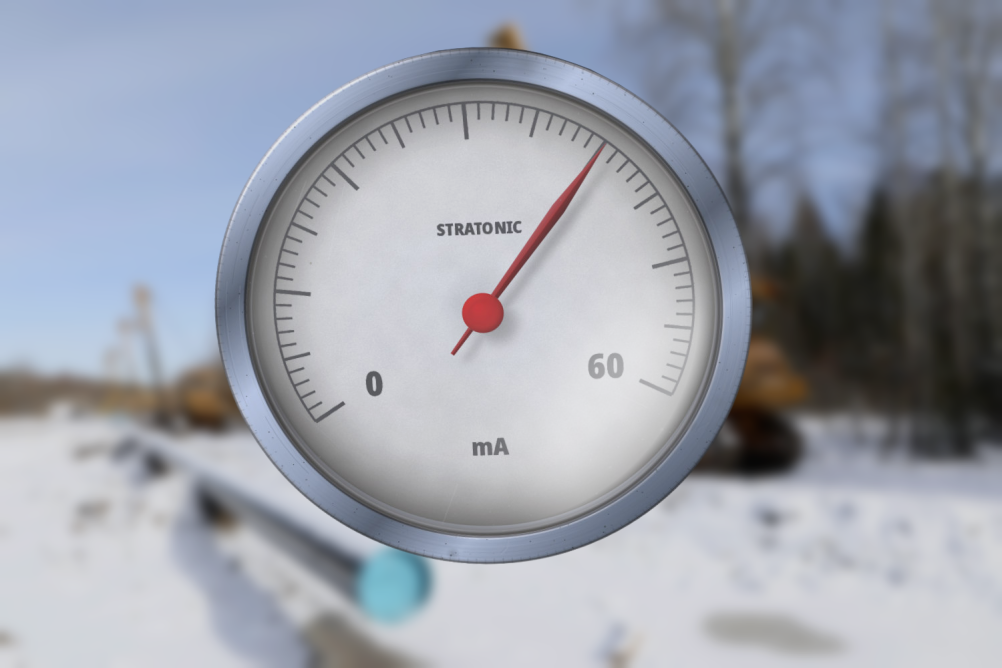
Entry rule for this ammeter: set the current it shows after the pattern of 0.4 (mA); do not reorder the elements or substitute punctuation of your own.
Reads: 40 (mA)
